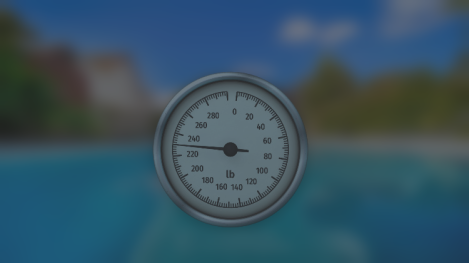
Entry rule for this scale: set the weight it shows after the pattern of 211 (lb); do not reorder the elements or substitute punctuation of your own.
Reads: 230 (lb)
